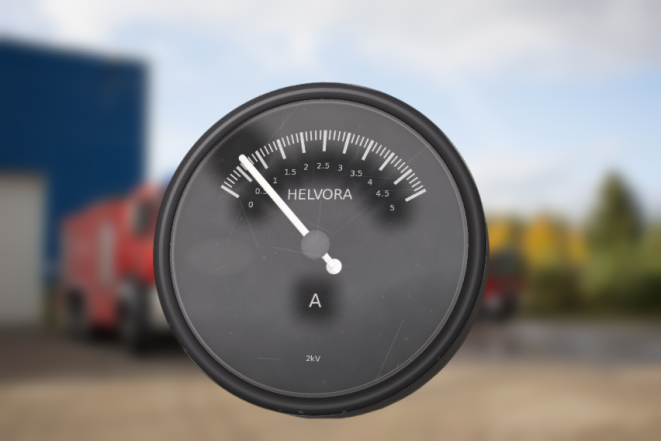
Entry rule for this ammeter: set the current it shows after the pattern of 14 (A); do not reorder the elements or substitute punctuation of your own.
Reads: 0.7 (A)
